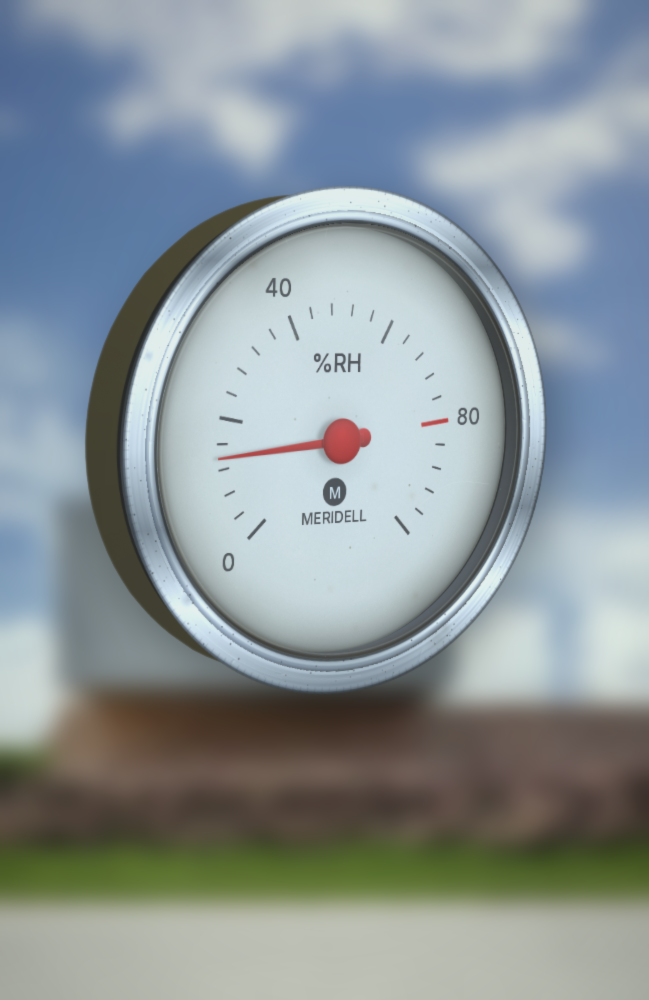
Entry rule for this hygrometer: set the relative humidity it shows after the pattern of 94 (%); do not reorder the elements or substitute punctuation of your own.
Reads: 14 (%)
